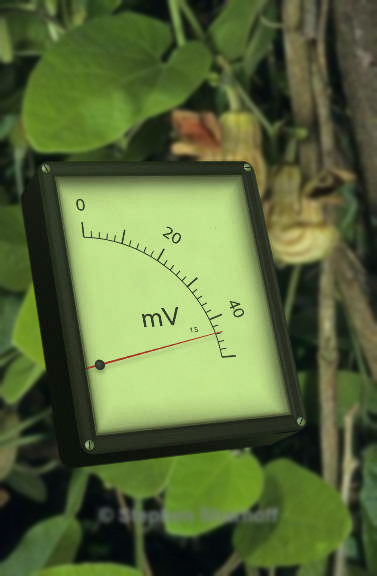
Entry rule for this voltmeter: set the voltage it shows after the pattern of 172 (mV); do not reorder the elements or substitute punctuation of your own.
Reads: 44 (mV)
